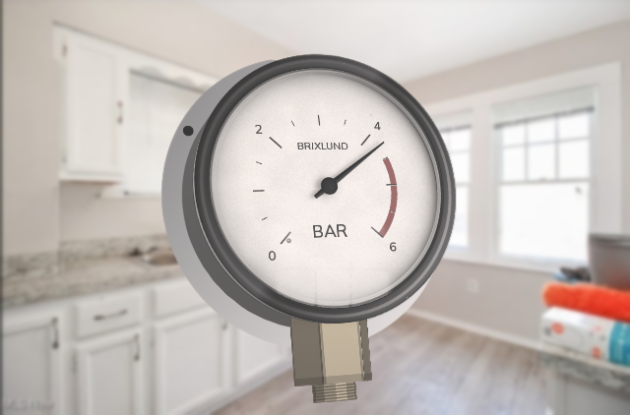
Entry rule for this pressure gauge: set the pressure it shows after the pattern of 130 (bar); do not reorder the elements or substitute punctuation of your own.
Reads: 4.25 (bar)
